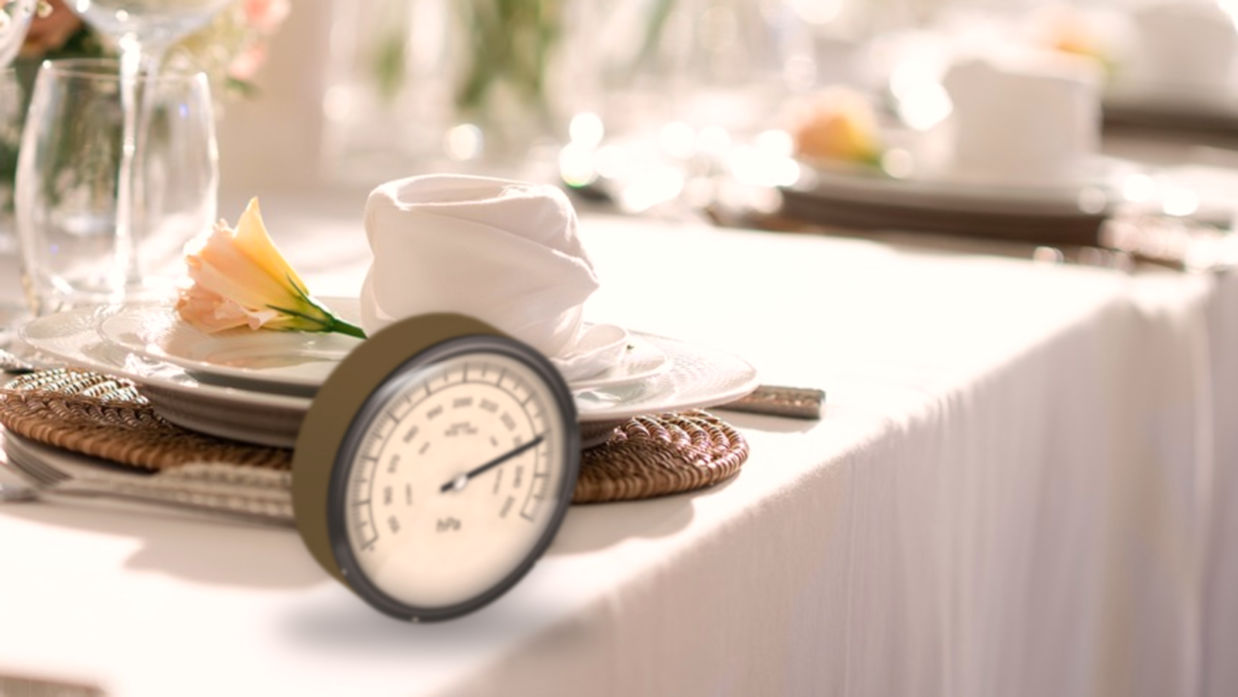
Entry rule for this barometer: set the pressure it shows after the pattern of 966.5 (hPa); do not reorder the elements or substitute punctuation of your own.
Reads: 1030 (hPa)
